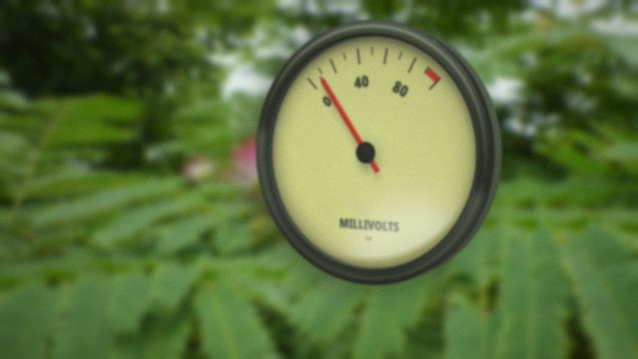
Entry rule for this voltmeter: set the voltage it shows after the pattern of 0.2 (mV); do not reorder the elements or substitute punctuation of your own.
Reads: 10 (mV)
